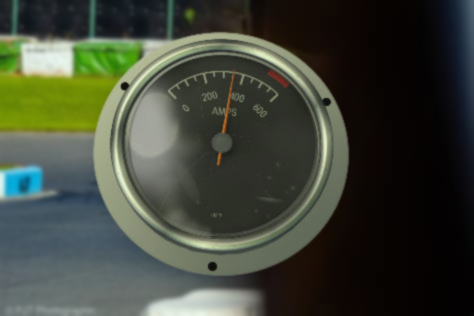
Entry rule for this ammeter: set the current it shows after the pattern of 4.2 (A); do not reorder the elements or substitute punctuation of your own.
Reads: 350 (A)
